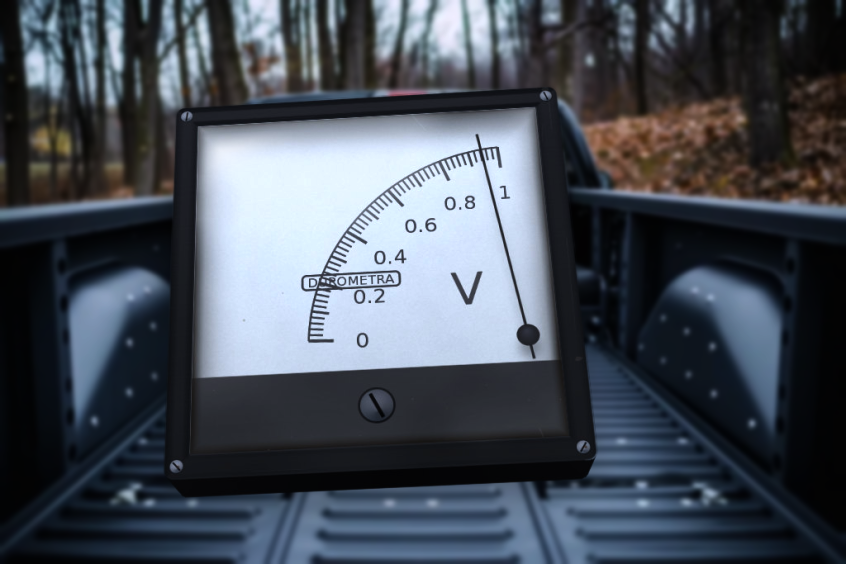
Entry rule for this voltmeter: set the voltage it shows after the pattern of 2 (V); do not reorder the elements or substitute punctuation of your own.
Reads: 0.94 (V)
